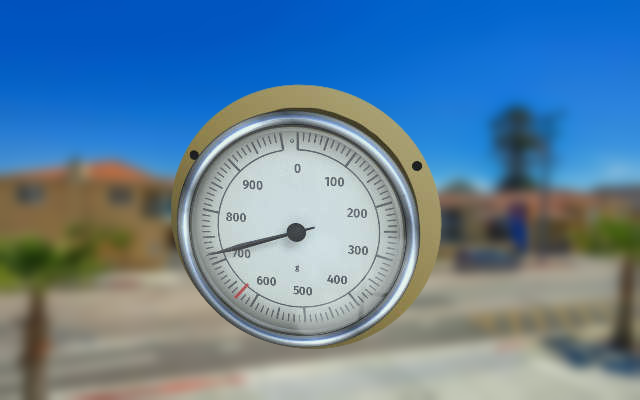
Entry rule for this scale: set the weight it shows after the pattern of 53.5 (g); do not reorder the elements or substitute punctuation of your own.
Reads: 720 (g)
